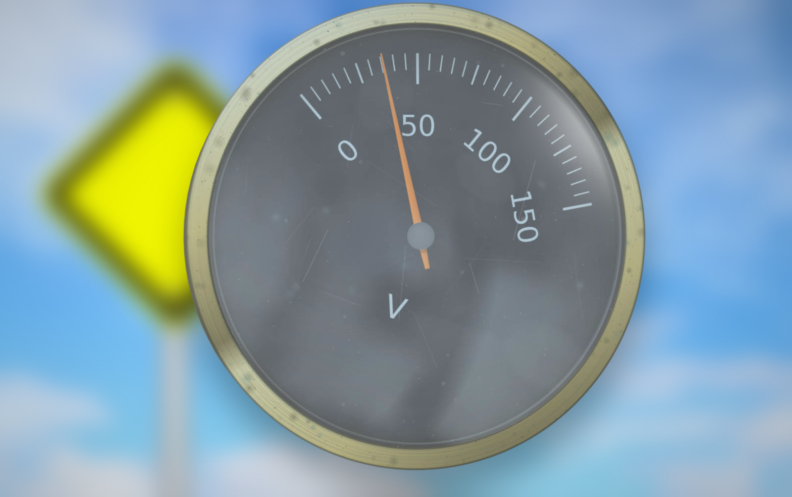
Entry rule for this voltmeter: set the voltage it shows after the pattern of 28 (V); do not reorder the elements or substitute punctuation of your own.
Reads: 35 (V)
